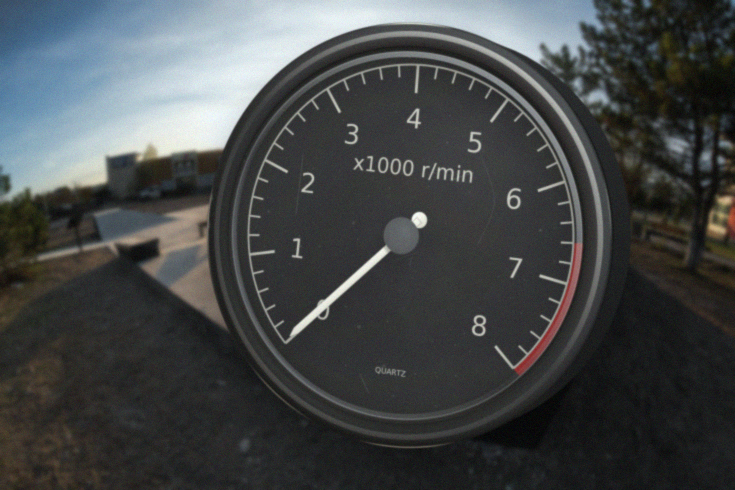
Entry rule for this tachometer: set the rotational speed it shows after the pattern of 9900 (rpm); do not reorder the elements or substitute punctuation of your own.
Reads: 0 (rpm)
